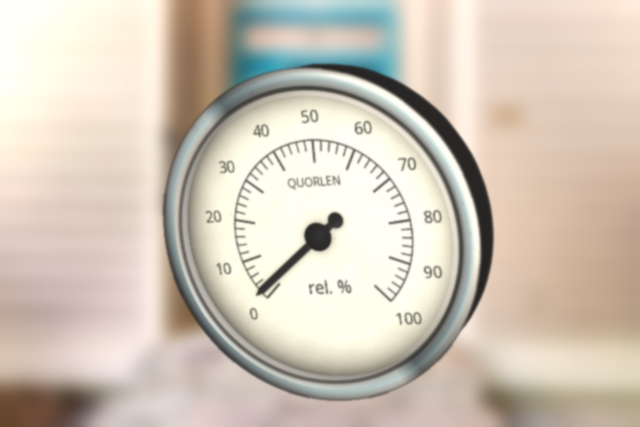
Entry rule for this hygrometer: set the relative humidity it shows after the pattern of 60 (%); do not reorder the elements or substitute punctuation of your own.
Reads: 2 (%)
